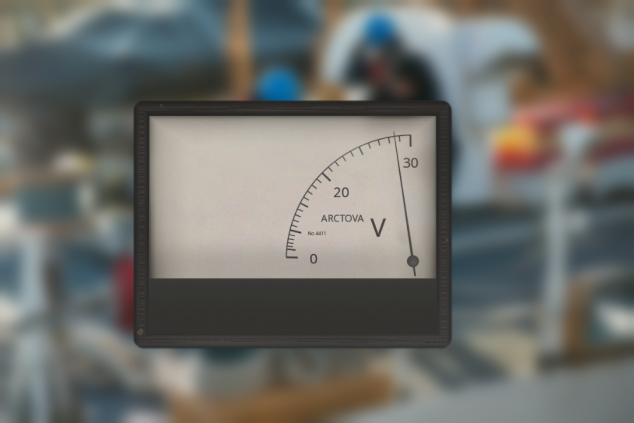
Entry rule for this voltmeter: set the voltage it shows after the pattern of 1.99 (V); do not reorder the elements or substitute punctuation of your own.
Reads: 28.5 (V)
